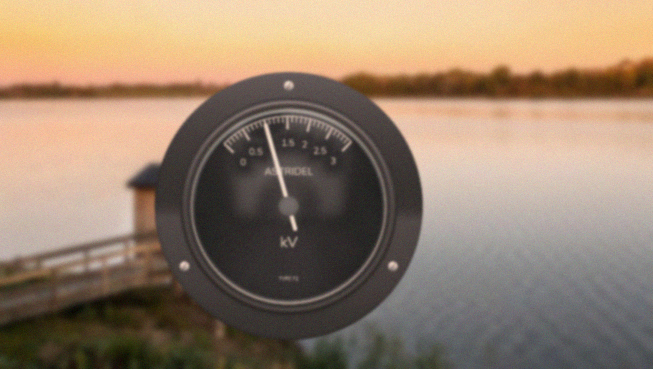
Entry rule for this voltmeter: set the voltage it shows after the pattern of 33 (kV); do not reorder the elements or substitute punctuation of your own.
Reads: 1 (kV)
